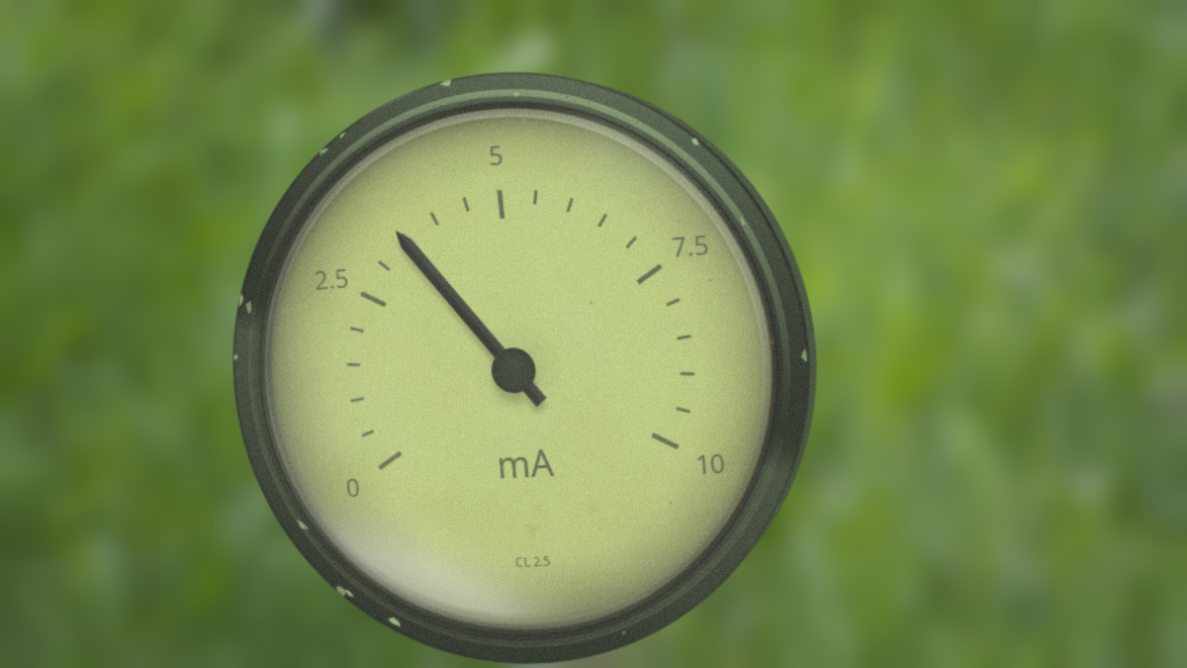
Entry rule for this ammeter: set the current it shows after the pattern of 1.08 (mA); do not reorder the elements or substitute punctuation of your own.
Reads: 3.5 (mA)
